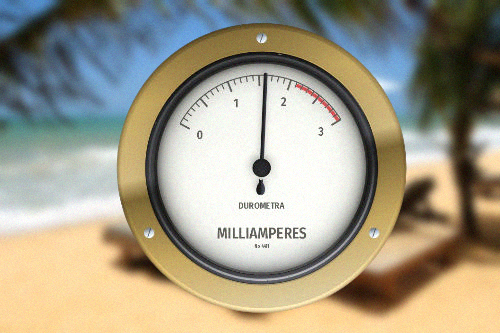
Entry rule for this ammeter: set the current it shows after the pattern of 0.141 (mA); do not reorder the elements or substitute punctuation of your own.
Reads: 1.6 (mA)
